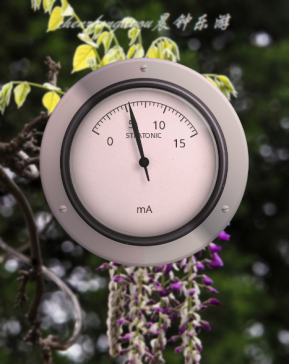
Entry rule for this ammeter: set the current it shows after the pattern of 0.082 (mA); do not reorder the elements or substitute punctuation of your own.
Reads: 5.5 (mA)
